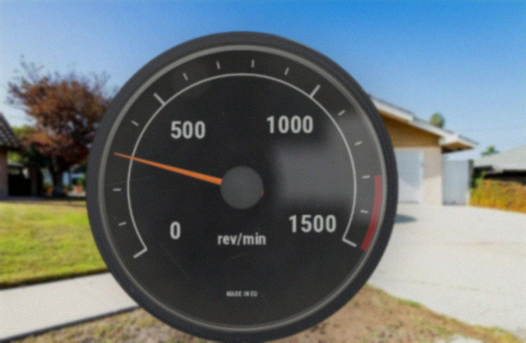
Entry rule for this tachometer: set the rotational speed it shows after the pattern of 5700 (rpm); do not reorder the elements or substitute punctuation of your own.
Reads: 300 (rpm)
